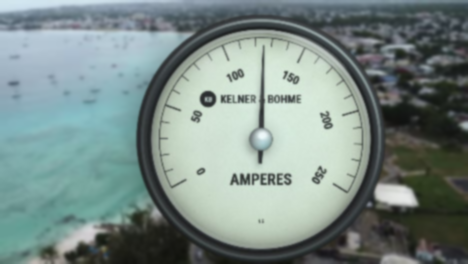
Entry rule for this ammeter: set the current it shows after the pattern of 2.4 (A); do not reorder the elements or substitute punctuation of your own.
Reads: 125 (A)
